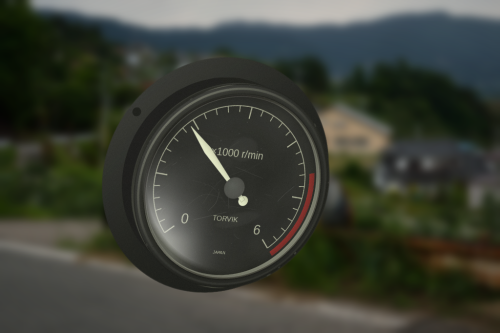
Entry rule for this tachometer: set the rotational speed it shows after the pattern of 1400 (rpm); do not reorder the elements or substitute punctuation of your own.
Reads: 1900 (rpm)
